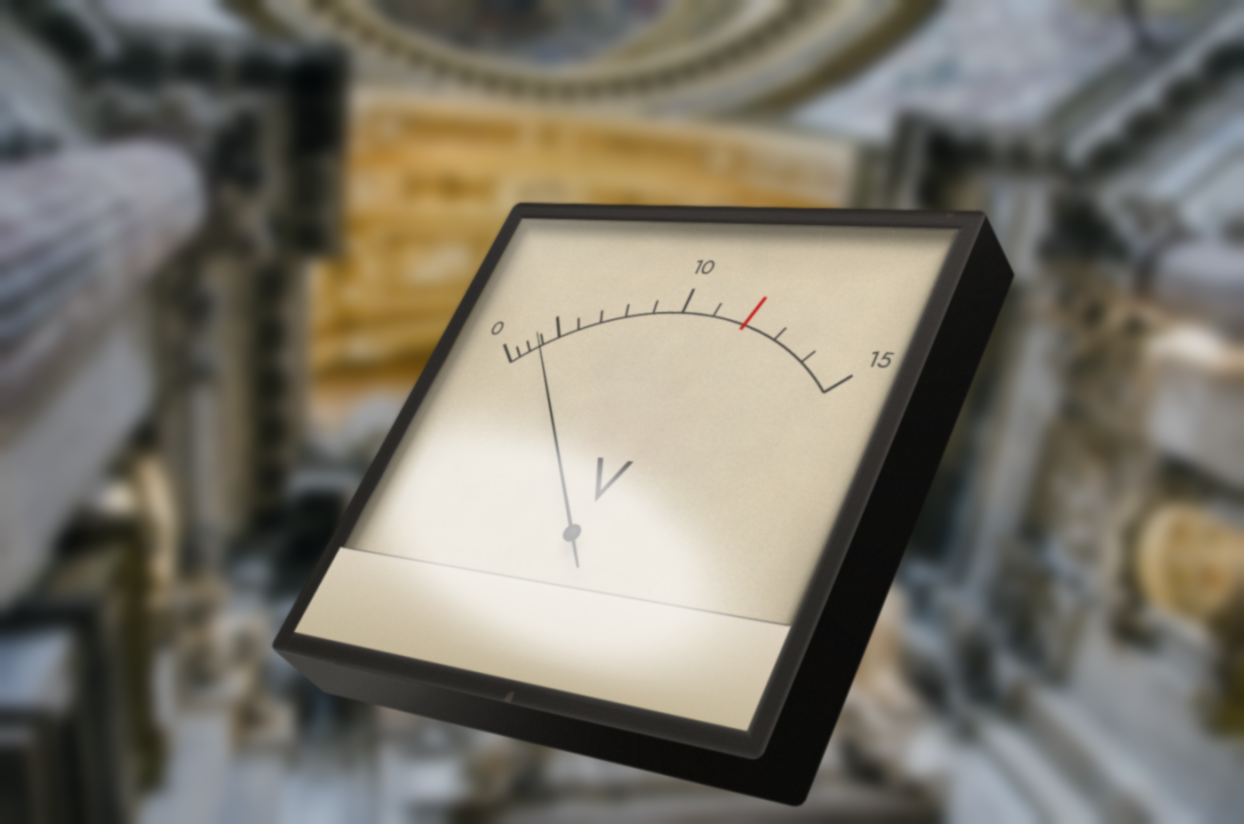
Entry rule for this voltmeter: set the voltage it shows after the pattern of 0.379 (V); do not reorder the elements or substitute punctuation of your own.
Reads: 4 (V)
